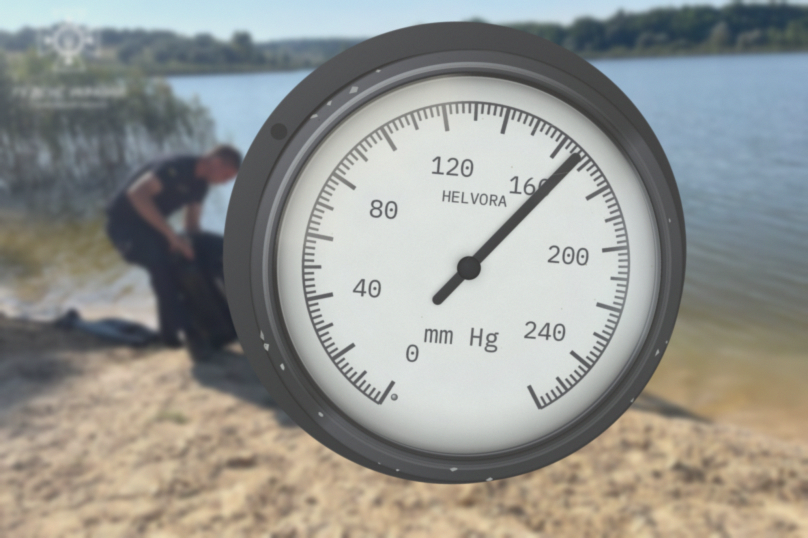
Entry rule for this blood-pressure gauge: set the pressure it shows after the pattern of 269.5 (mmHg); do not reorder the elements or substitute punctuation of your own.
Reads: 166 (mmHg)
